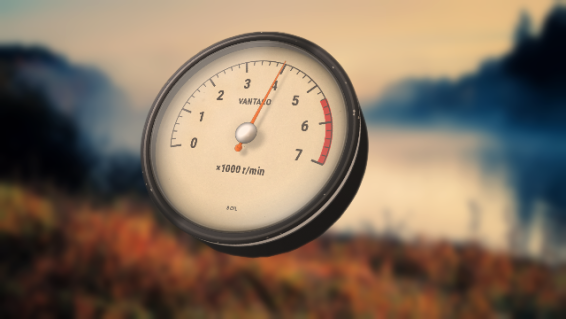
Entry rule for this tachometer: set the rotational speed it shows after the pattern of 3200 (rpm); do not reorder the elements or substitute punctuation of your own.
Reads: 4000 (rpm)
